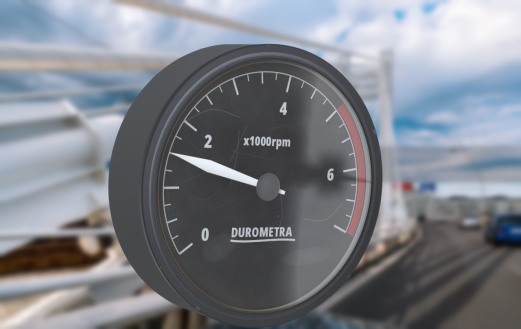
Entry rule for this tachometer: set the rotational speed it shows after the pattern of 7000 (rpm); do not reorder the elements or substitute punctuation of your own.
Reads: 1500 (rpm)
